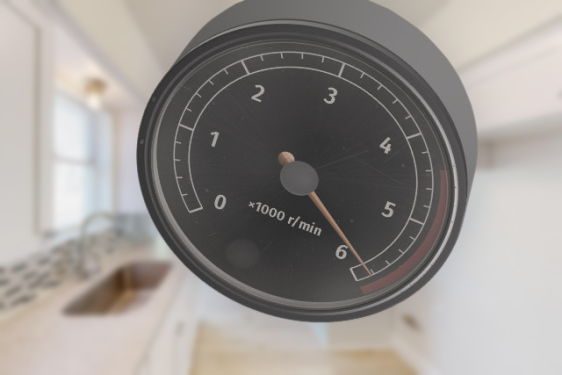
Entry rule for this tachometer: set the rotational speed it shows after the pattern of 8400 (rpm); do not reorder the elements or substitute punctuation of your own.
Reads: 5800 (rpm)
